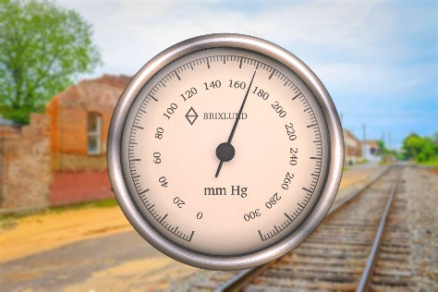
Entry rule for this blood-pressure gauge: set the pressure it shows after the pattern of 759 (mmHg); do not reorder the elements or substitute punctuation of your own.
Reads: 170 (mmHg)
